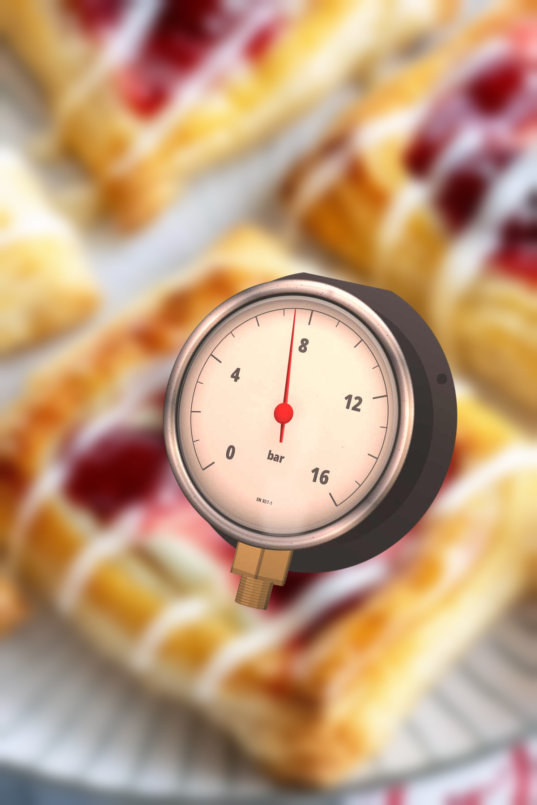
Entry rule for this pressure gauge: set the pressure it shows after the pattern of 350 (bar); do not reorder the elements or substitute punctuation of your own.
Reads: 7.5 (bar)
